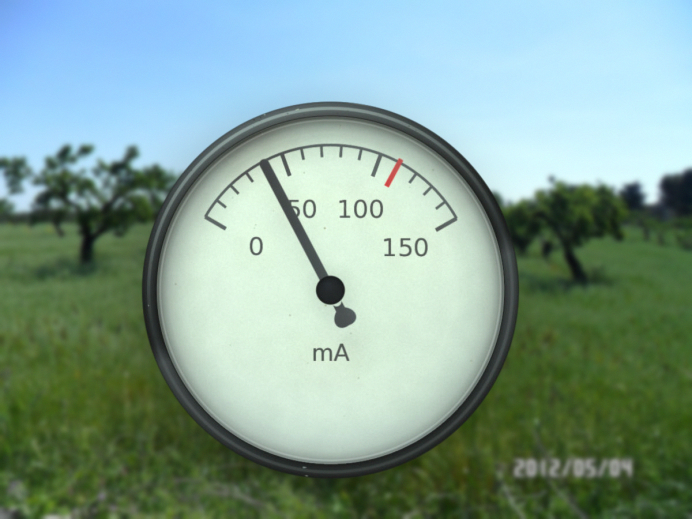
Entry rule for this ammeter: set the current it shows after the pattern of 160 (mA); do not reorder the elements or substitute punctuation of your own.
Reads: 40 (mA)
